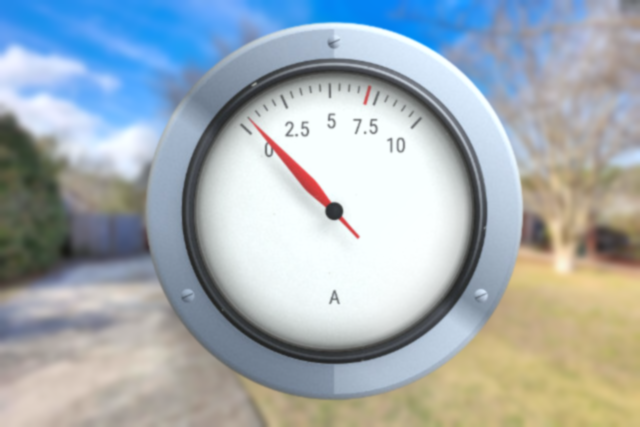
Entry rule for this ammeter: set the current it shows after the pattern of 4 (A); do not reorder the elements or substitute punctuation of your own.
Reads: 0.5 (A)
